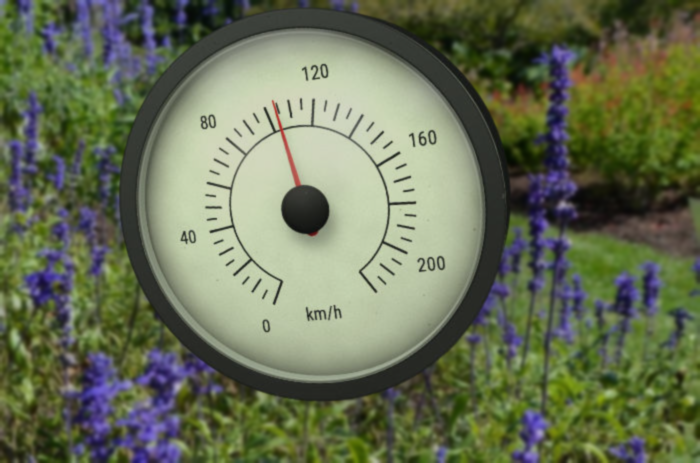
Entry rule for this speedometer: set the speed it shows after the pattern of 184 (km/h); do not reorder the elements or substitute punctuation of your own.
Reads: 105 (km/h)
